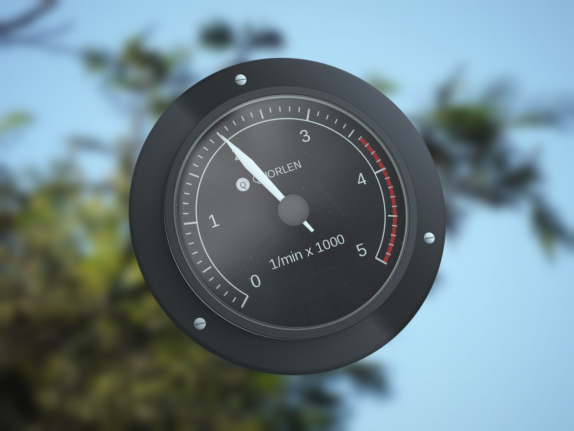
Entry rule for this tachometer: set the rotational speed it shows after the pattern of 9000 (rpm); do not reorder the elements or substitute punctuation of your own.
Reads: 2000 (rpm)
